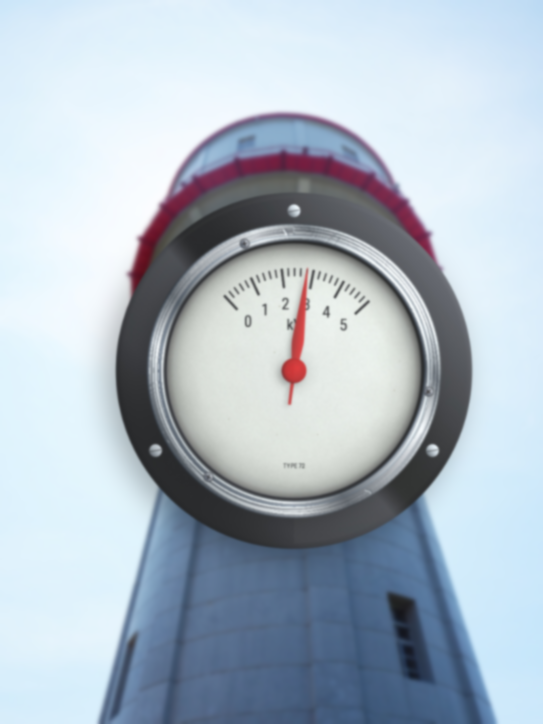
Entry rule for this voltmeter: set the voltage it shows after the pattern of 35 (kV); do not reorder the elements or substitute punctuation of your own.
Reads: 2.8 (kV)
